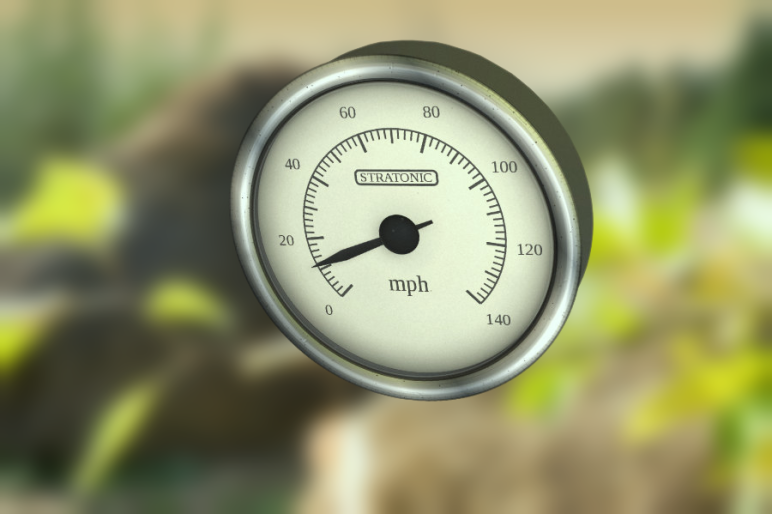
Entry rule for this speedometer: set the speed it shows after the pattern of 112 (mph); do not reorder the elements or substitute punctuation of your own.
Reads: 12 (mph)
